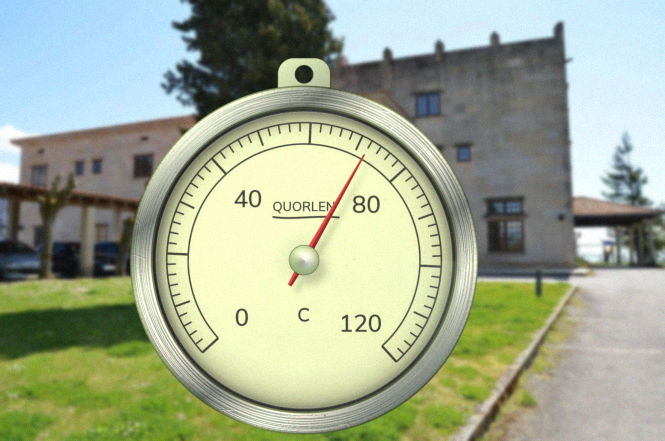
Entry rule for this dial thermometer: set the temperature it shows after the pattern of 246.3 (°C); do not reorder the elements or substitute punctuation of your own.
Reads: 72 (°C)
